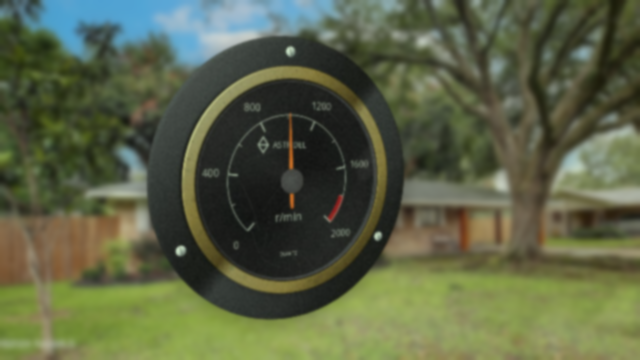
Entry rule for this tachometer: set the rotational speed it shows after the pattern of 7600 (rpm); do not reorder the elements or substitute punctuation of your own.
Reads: 1000 (rpm)
